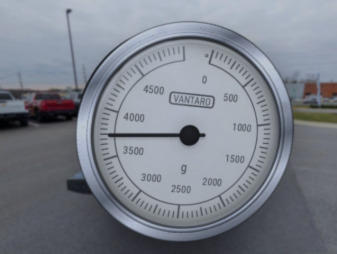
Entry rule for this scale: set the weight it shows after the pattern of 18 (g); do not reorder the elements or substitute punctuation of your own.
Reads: 3750 (g)
